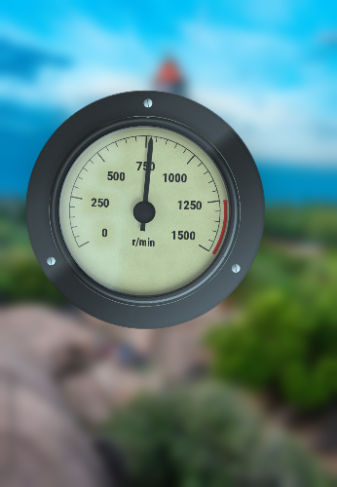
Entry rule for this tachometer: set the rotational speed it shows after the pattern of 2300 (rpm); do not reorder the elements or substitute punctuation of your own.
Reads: 775 (rpm)
